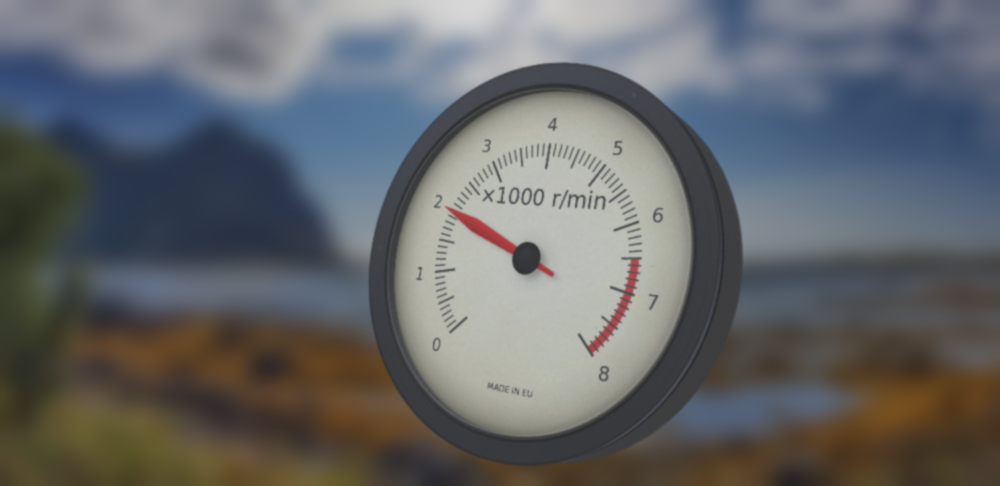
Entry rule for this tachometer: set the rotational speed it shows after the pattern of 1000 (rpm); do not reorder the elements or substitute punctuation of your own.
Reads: 2000 (rpm)
